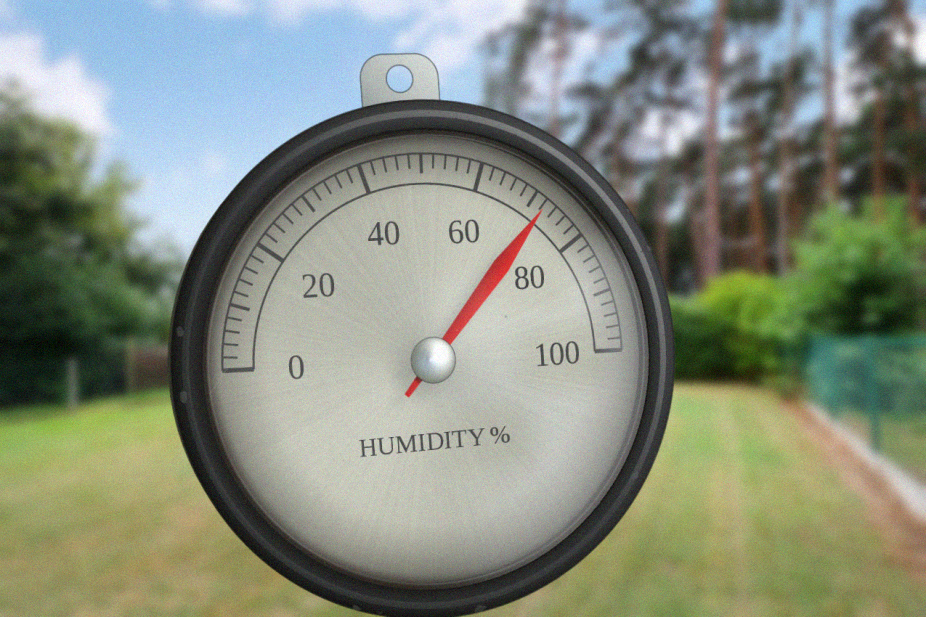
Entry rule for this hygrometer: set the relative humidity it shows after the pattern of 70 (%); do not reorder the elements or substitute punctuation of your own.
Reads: 72 (%)
